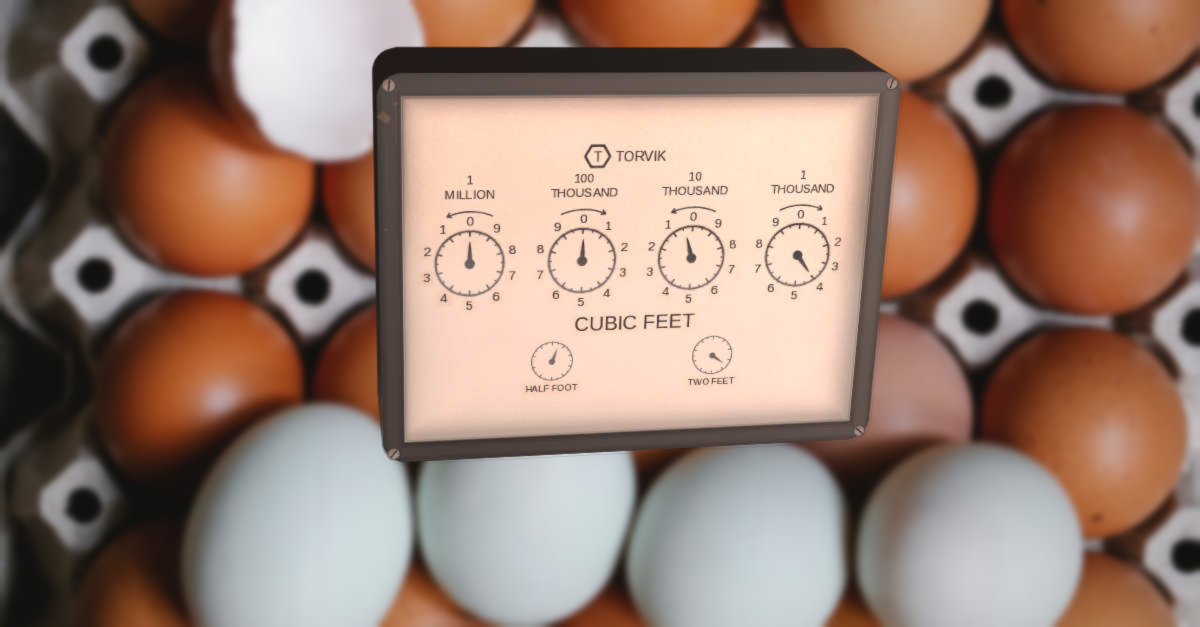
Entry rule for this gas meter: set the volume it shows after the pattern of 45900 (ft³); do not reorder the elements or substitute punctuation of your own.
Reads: 400 (ft³)
